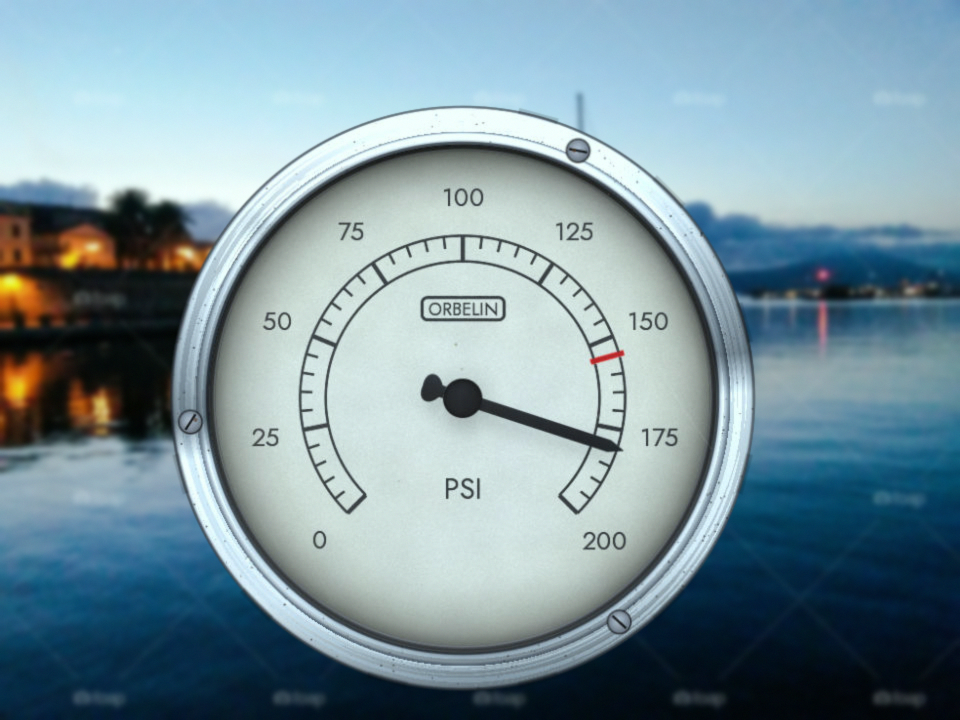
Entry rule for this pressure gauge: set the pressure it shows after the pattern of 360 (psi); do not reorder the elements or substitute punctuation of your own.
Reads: 180 (psi)
